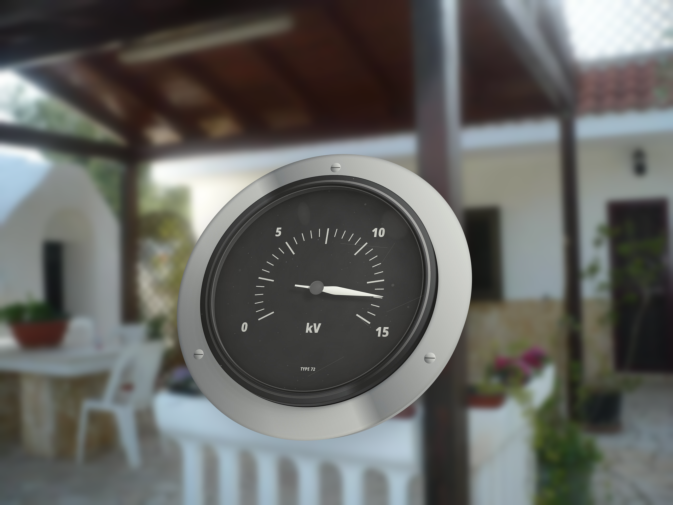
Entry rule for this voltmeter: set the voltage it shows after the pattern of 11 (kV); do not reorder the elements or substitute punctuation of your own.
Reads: 13.5 (kV)
